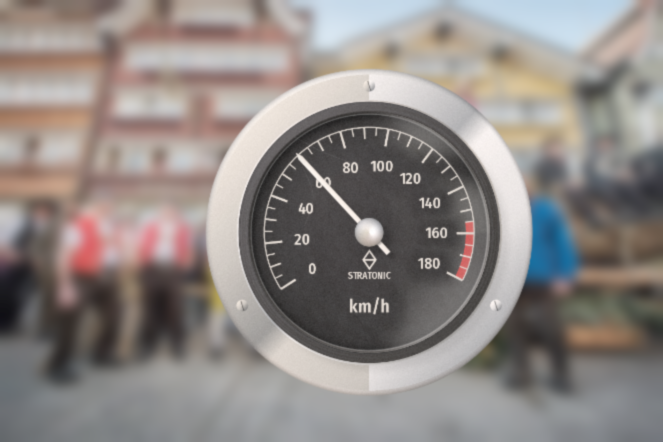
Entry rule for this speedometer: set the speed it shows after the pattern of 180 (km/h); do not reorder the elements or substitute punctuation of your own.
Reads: 60 (km/h)
